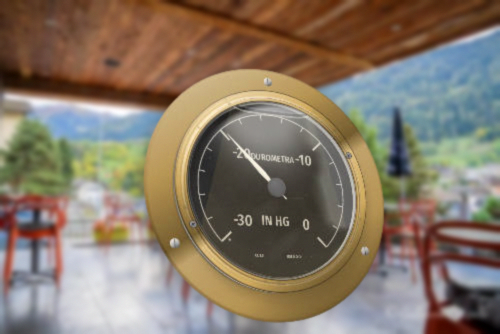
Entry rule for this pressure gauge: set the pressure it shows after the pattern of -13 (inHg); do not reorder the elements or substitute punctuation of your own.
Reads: -20 (inHg)
